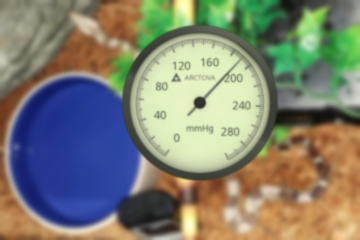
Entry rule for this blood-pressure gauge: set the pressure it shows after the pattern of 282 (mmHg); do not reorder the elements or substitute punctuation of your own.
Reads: 190 (mmHg)
